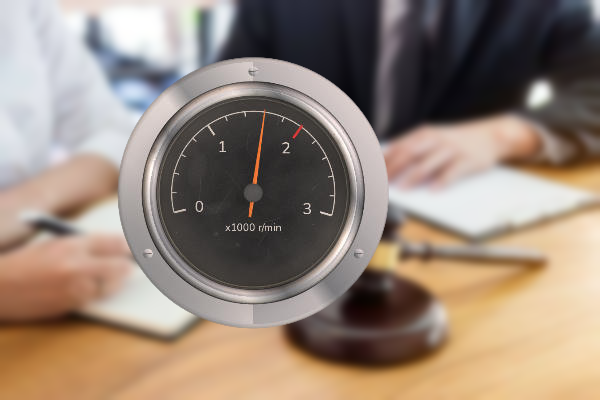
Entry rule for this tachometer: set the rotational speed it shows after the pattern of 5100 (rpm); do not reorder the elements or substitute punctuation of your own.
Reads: 1600 (rpm)
